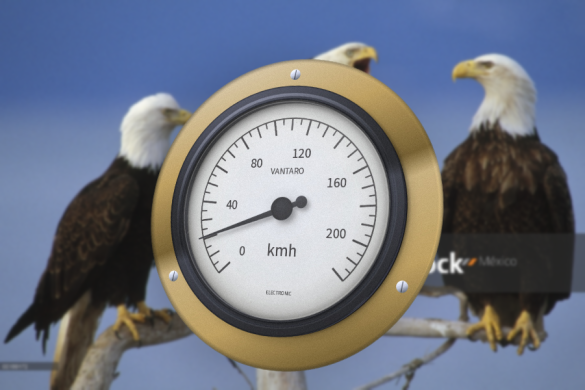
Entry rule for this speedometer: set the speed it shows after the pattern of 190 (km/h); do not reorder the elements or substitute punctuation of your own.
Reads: 20 (km/h)
